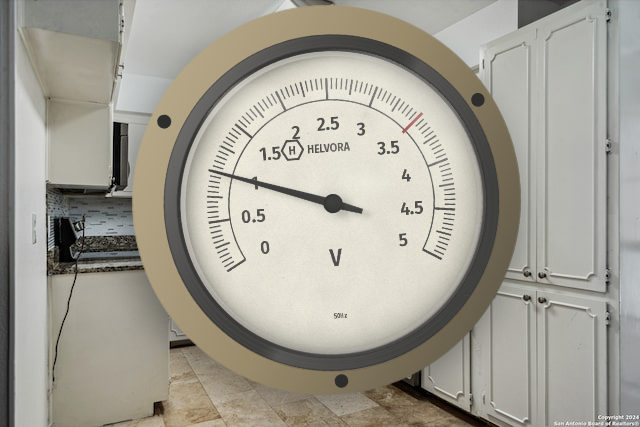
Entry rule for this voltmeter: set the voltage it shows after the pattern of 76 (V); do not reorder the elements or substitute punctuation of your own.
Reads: 1 (V)
